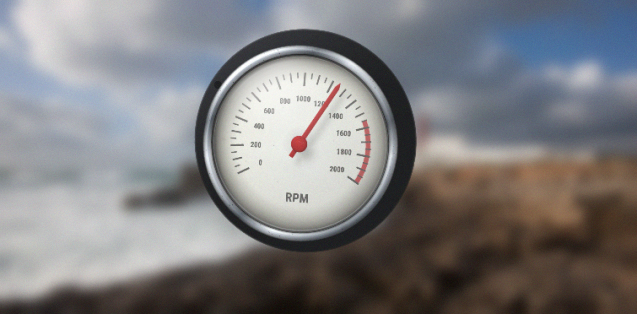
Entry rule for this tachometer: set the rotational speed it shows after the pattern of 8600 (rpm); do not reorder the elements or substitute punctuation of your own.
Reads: 1250 (rpm)
